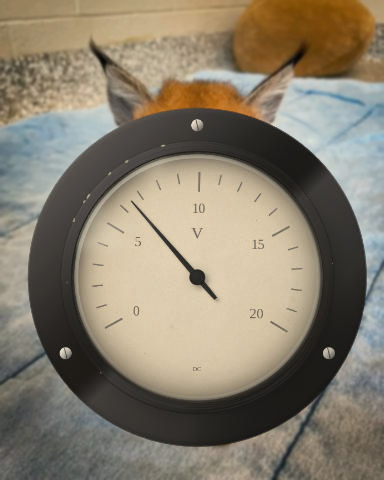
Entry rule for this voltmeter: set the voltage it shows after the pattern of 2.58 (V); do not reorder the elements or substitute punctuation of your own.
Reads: 6.5 (V)
